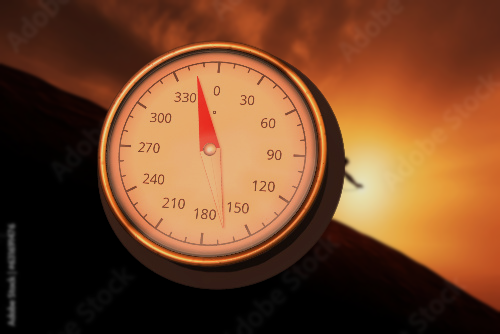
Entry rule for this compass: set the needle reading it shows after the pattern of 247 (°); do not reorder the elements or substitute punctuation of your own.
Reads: 345 (°)
